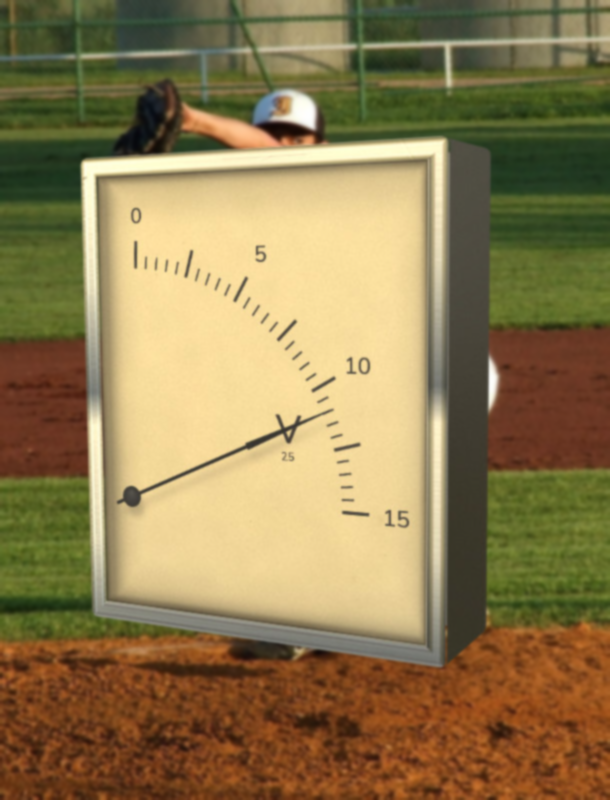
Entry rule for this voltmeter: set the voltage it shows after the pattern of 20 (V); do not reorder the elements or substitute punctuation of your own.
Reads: 11 (V)
